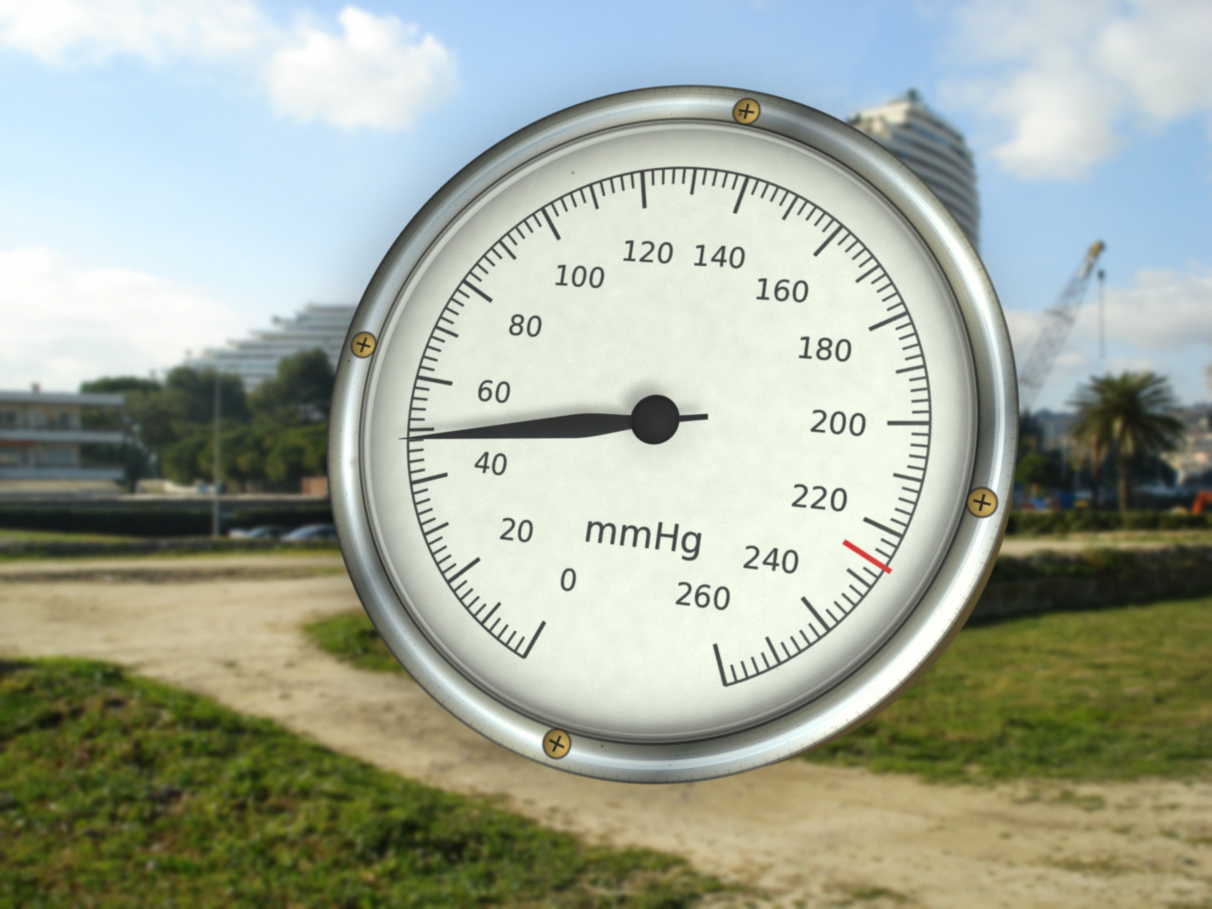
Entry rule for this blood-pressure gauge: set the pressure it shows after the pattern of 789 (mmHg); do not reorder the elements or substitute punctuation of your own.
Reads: 48 (mmHg)
